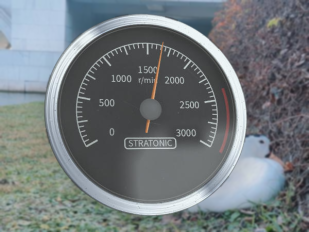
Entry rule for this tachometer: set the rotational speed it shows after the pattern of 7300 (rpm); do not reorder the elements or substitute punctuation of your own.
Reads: 1650 (rpm)
